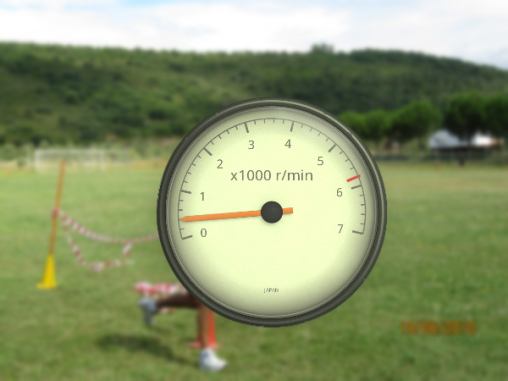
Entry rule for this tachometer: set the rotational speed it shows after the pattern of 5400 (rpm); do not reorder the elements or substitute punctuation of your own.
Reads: 400 (rpm)
